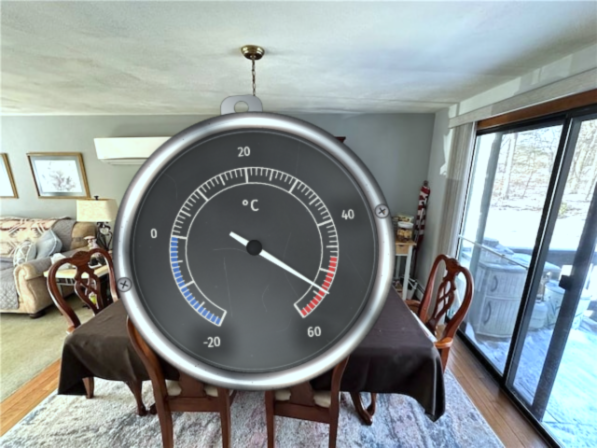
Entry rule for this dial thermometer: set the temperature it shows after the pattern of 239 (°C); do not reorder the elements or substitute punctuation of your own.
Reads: 54 (°C)
